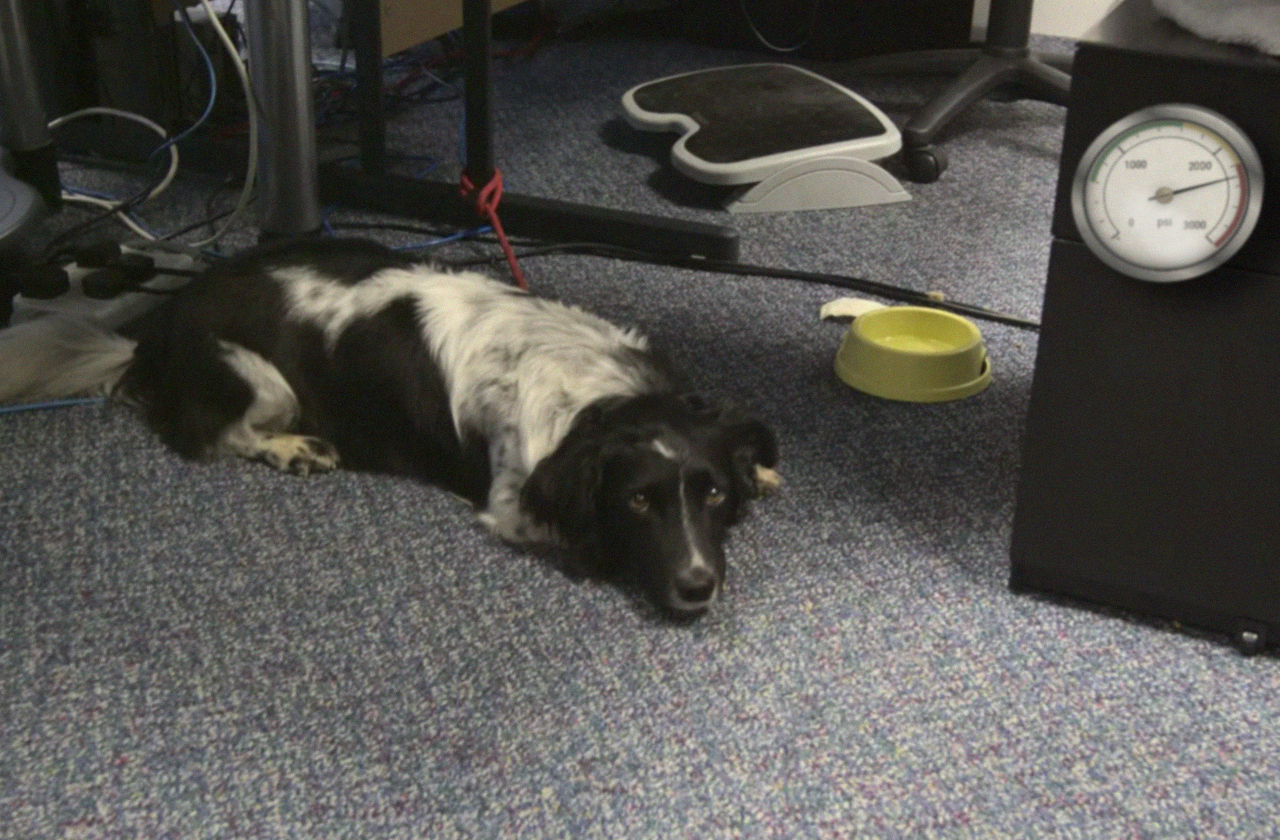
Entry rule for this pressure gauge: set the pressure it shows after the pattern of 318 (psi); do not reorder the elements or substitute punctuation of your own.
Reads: 2300 (psi)
